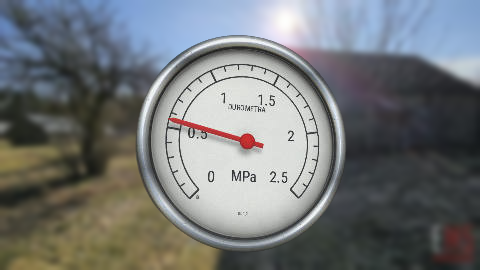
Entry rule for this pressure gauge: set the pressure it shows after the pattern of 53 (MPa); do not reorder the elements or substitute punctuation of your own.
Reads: 0.55 (MPa)
